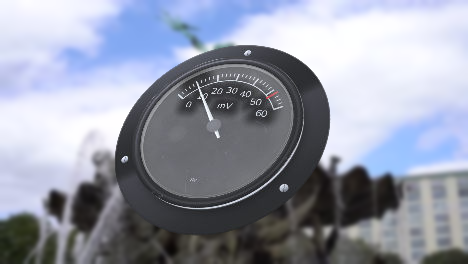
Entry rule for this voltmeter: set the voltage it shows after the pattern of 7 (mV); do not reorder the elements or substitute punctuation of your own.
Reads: 10 (mV)
